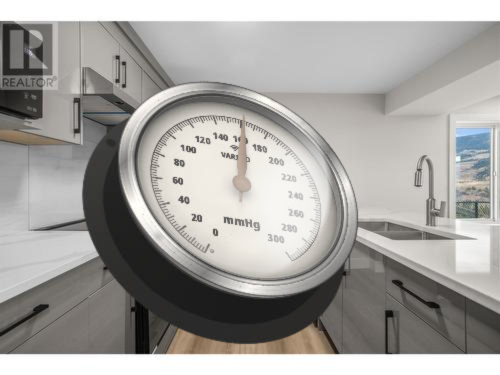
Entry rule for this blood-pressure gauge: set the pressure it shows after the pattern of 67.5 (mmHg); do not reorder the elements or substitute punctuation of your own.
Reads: 160 (mmHg)
